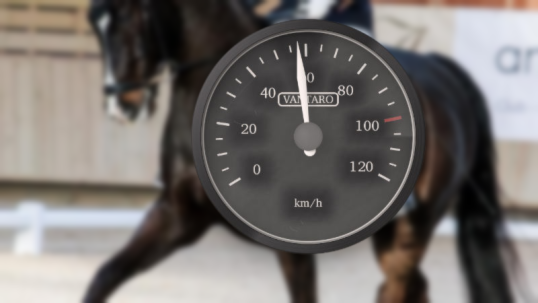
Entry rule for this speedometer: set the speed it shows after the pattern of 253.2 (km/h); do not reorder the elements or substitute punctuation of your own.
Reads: 57.5 (km/h)
